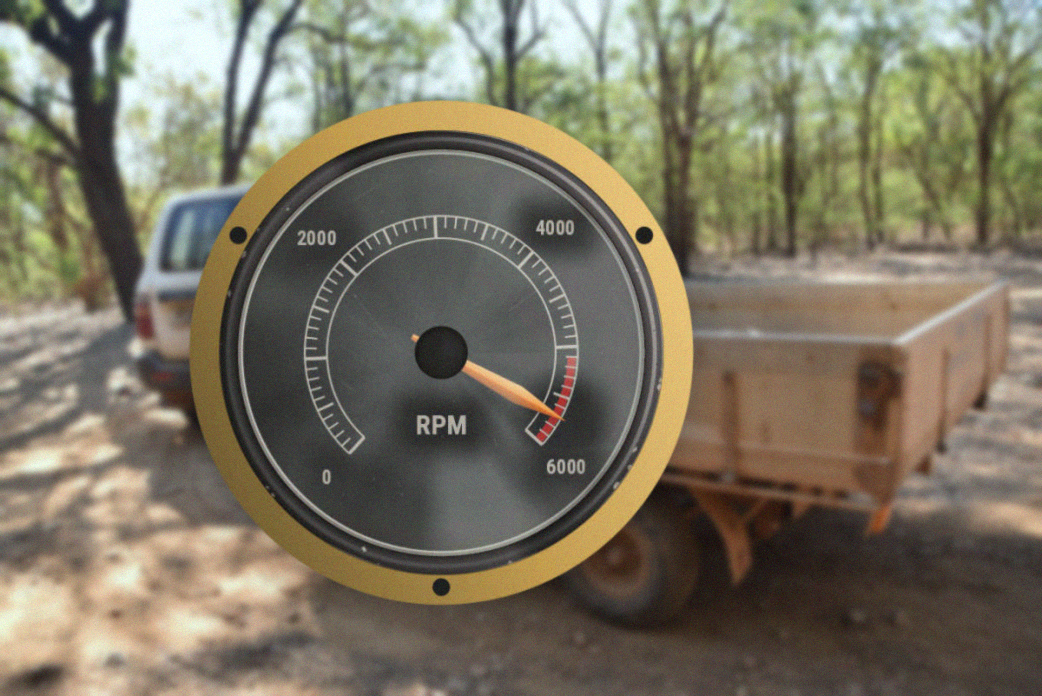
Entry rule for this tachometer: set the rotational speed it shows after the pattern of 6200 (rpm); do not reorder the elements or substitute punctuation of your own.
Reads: 5700 (rpm)
